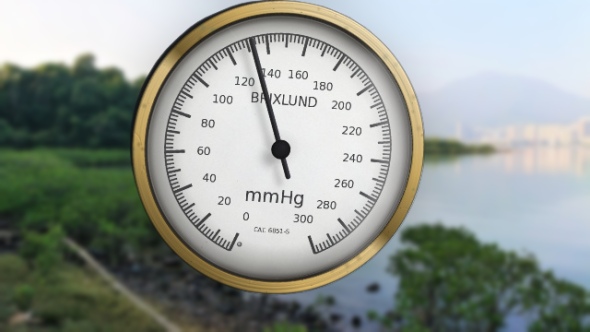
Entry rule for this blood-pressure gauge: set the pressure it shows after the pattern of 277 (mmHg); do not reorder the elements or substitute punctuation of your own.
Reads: 132 (mmHg)
